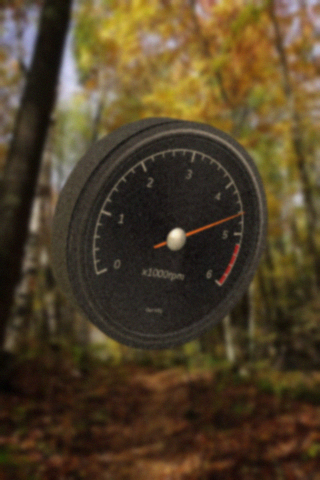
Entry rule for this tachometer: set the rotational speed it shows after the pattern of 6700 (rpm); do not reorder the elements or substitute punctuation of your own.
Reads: 4600 (rpm)
